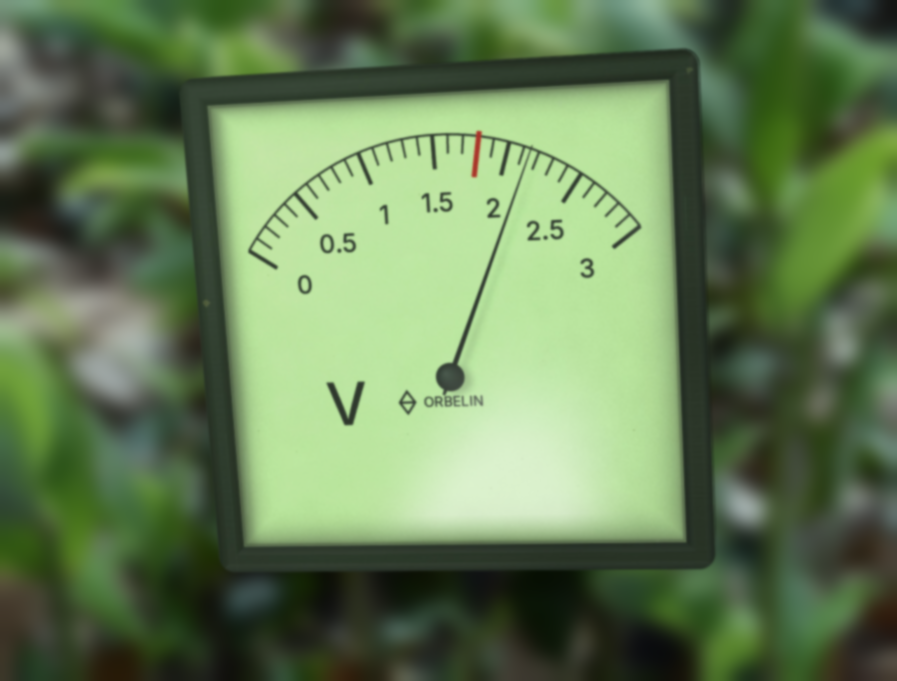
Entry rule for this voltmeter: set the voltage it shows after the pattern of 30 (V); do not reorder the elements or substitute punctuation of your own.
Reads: 2.15 (V)
